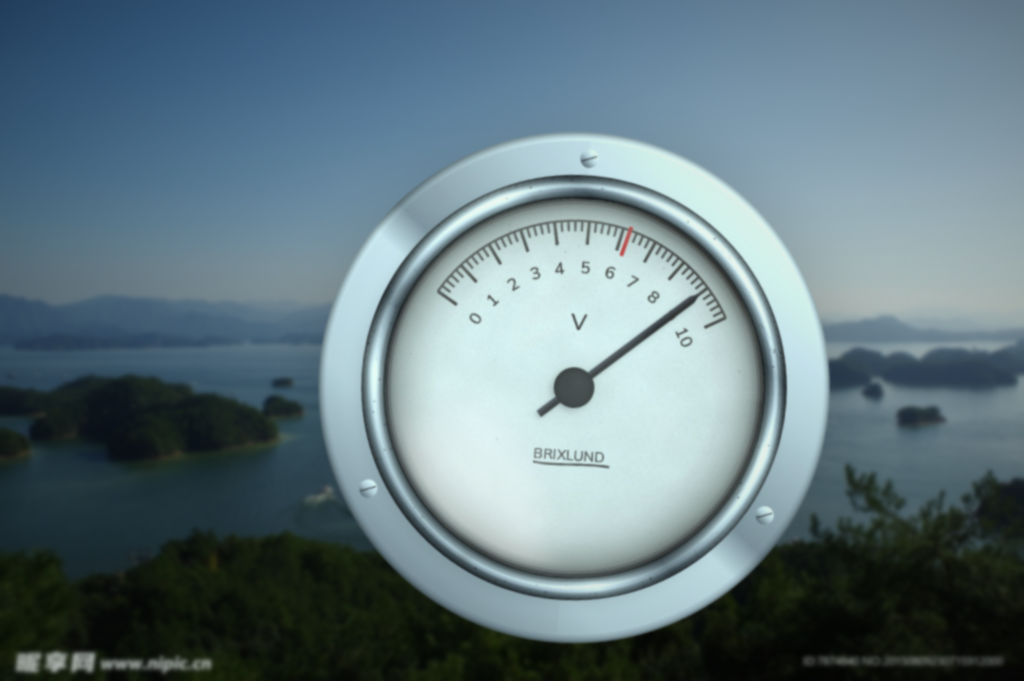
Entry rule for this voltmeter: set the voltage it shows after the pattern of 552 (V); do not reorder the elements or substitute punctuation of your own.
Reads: 9 (V)
